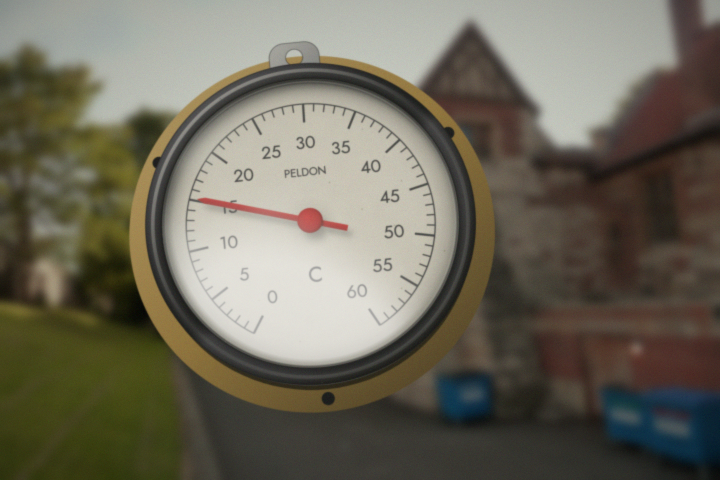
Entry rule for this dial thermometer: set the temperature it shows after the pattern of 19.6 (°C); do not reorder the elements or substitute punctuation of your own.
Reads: 15 (°C)
